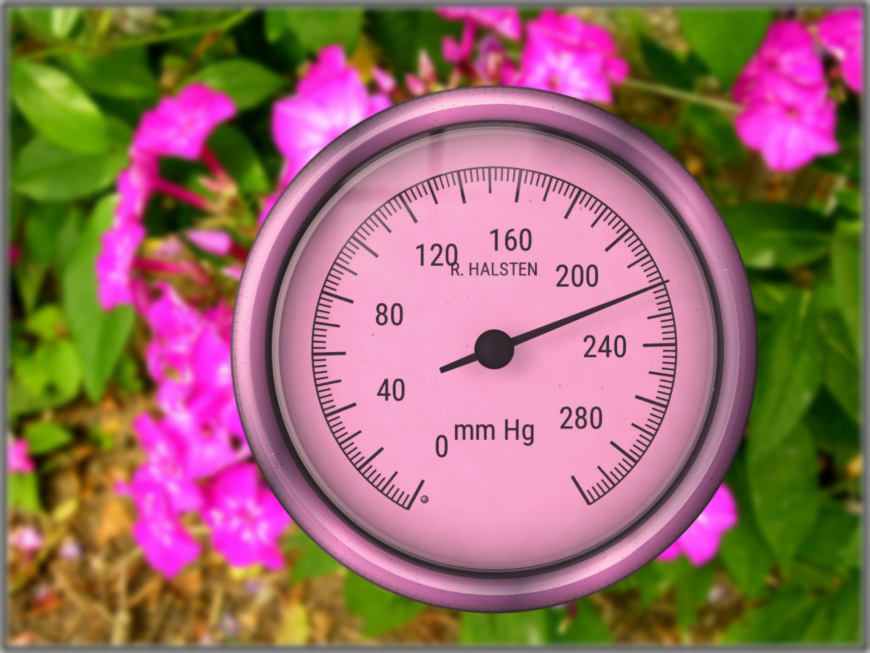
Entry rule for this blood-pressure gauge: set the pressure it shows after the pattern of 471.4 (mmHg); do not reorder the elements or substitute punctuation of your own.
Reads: 220 (mmHg)
